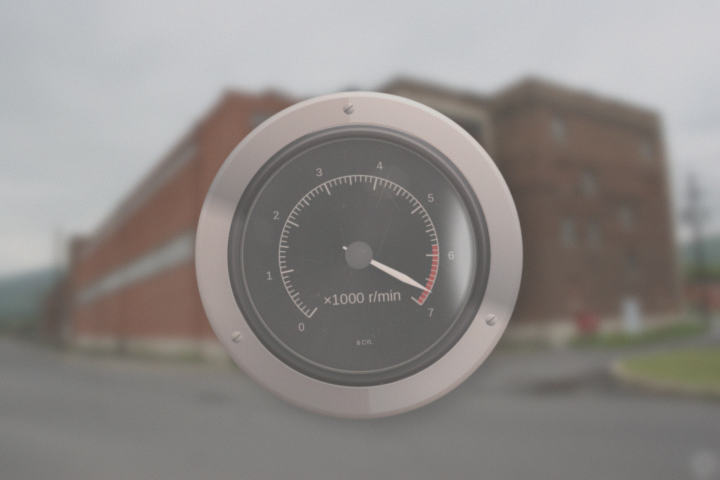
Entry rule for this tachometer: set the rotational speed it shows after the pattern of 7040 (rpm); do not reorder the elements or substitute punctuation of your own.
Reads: 6700 (rpm)
